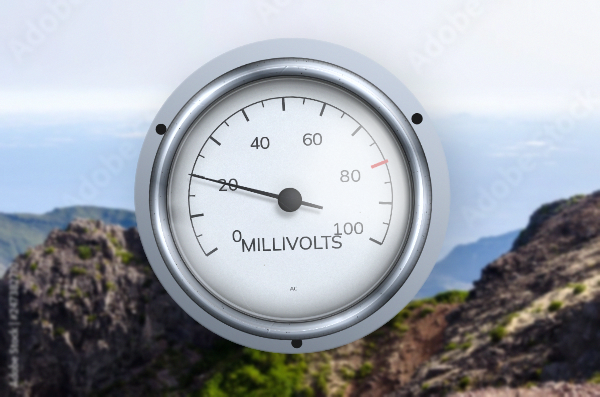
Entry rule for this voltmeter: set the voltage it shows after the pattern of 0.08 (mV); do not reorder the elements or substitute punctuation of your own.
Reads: 20 (mV)
